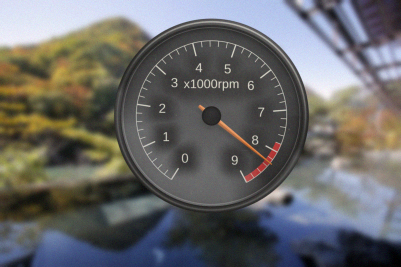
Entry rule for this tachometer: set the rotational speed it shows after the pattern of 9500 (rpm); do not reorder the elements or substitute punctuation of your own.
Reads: 8300 (rpm)
